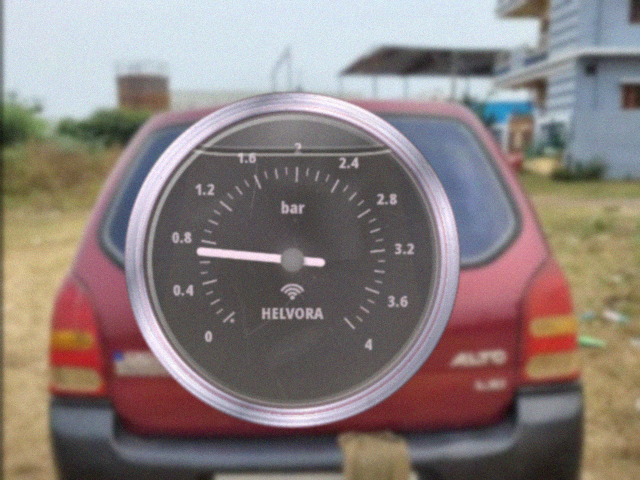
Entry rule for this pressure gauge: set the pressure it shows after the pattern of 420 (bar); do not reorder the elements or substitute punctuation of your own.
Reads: 0.7 (bar)
